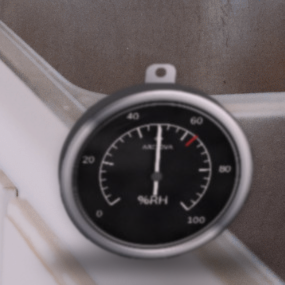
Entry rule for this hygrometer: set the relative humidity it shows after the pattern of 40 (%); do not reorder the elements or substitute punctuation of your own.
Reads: 48 (%)
